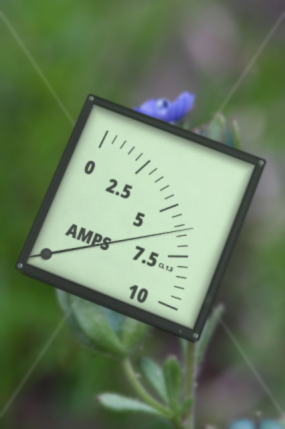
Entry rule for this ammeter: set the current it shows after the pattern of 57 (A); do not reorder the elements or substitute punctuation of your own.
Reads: 6.25 (A)
